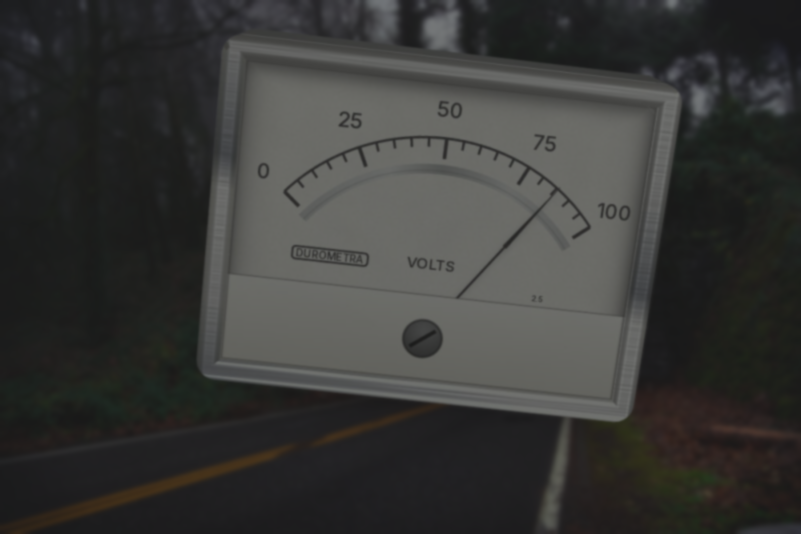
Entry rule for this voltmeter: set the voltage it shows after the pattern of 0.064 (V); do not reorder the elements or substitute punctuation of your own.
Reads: 85 (V)
